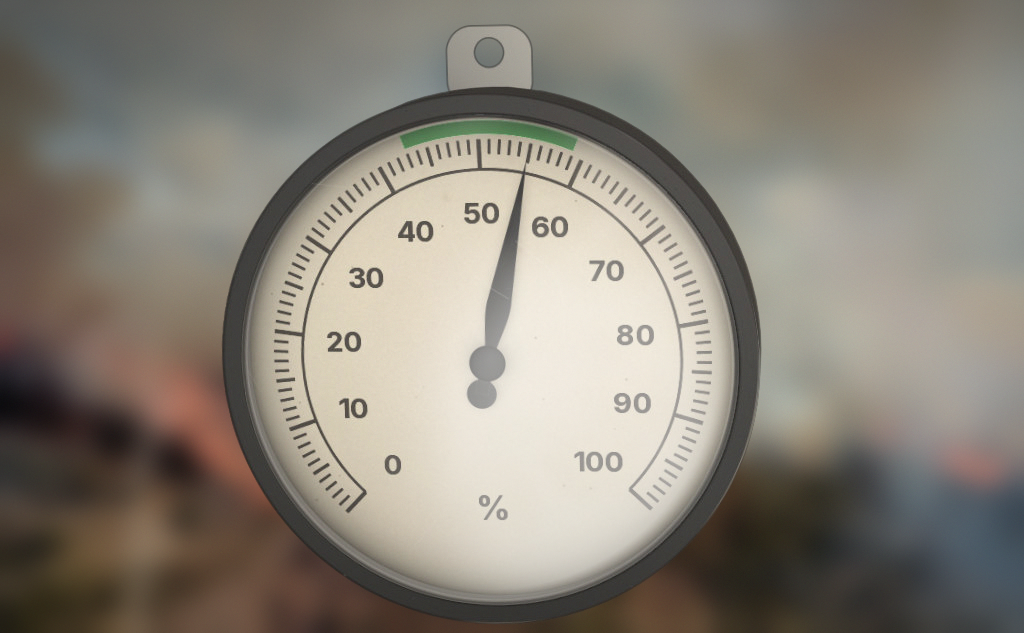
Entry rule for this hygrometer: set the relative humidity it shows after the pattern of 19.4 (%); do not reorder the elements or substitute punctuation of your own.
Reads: 55 (%)
